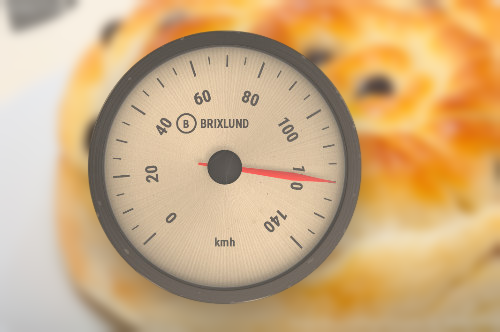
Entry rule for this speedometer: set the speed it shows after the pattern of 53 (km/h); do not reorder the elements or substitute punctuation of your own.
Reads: 120 (km/h)
